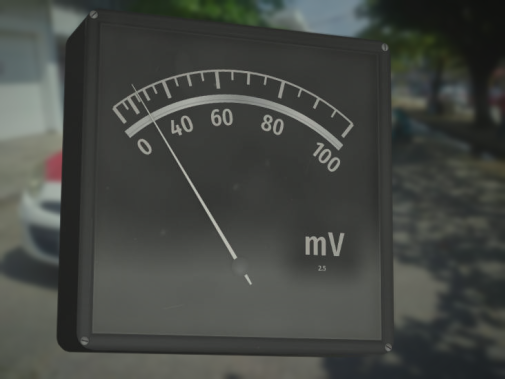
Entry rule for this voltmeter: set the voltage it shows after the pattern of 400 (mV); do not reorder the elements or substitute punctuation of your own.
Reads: 25 (mV)
